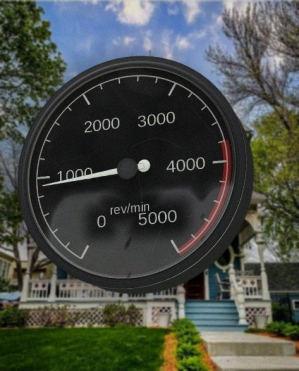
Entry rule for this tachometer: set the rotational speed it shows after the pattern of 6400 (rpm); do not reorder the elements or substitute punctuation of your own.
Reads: 900 (rpm)
